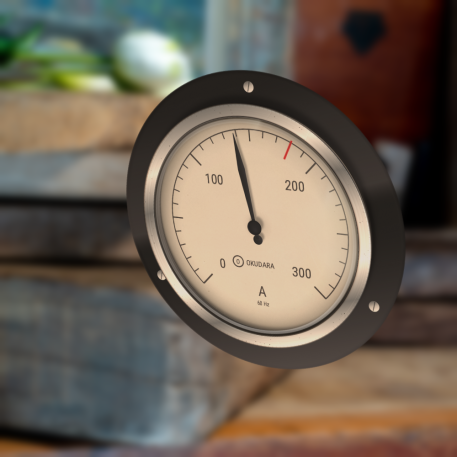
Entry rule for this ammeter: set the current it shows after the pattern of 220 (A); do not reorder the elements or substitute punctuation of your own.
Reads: 140 (A)
